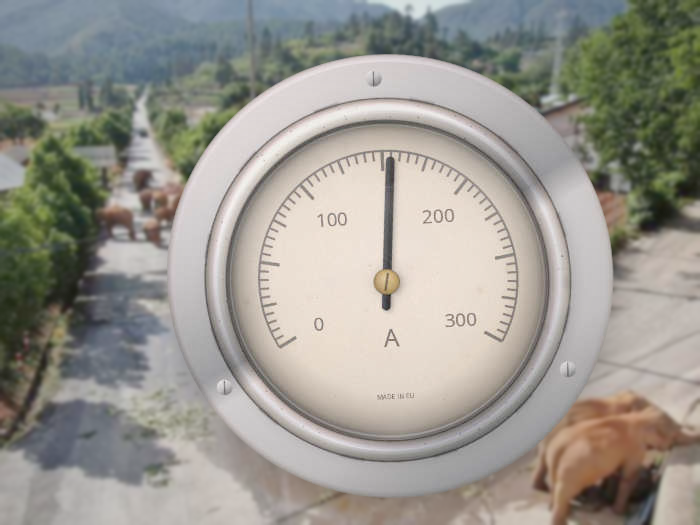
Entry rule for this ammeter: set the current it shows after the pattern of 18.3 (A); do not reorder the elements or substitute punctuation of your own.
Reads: 155 (A)
